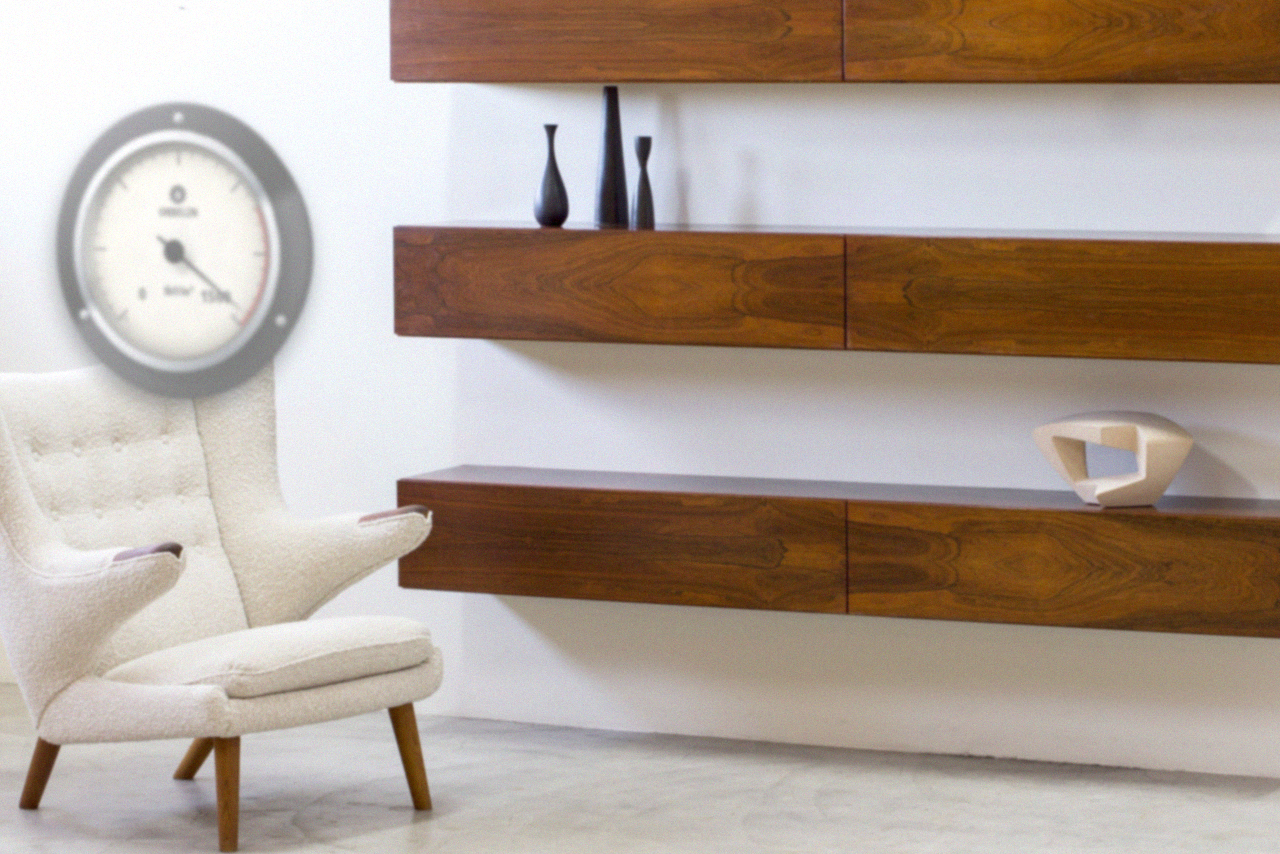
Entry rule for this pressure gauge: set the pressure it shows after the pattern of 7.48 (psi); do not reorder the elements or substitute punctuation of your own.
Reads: 1450 (psi)
